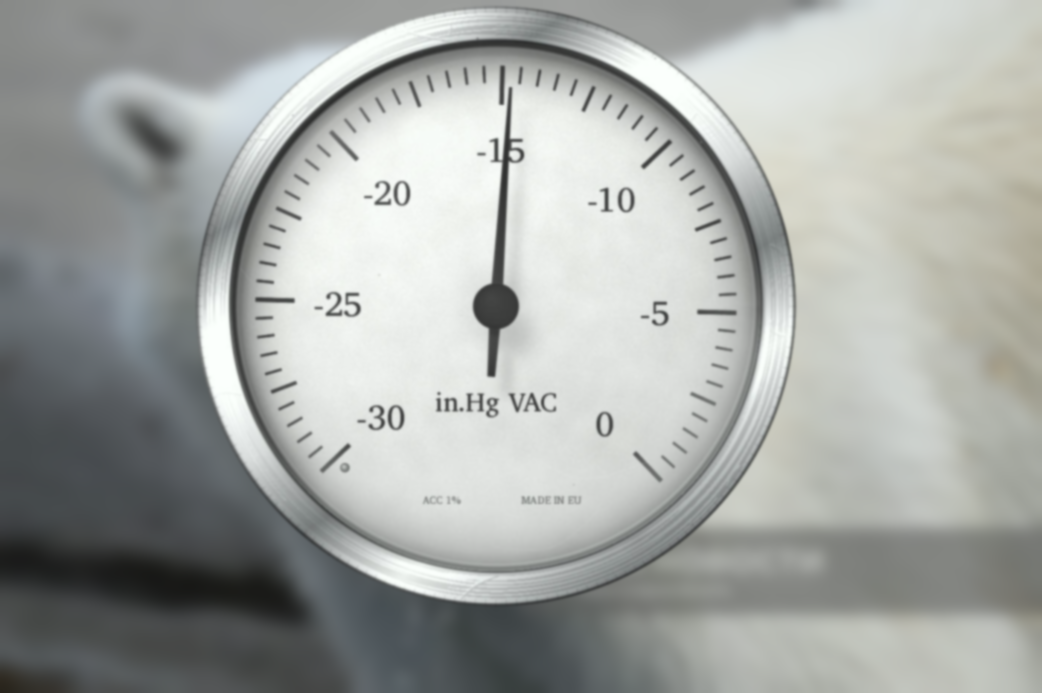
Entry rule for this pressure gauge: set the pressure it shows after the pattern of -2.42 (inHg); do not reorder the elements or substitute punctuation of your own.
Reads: -14.75 (inHg)
